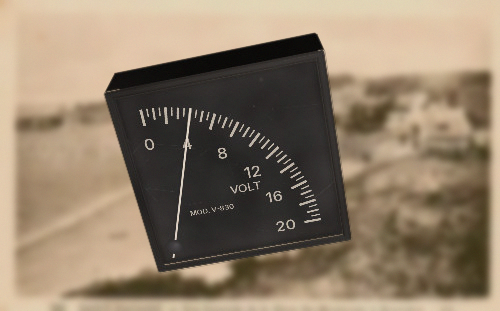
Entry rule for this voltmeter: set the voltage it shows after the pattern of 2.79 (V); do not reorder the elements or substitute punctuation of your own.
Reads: 4 (V)
